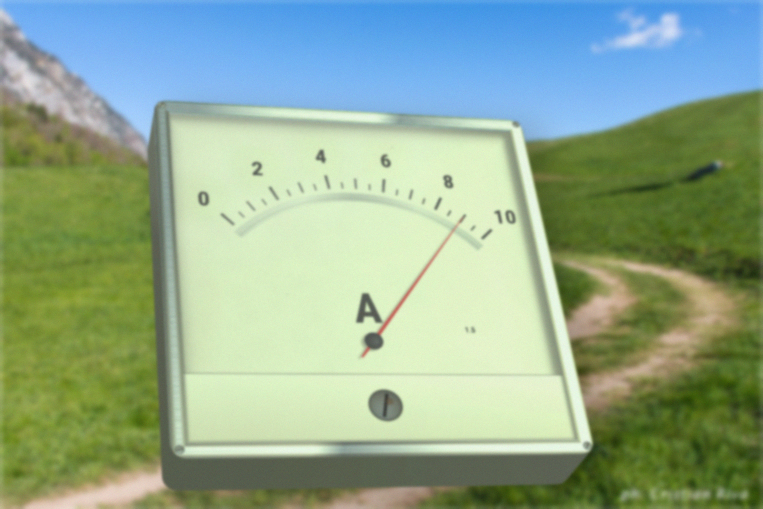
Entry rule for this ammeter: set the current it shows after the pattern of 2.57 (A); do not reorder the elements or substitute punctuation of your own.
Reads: 9 (A)
